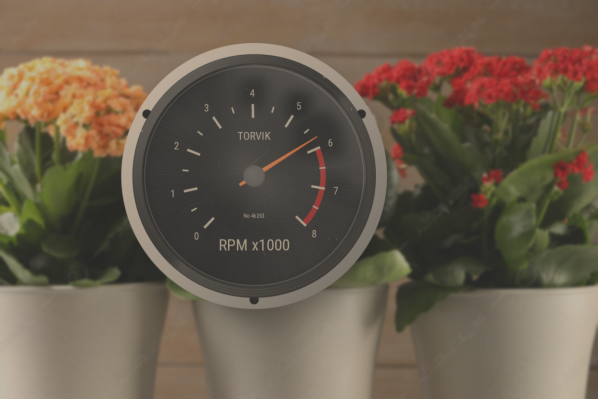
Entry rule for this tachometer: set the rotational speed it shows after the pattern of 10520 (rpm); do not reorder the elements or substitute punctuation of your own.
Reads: 5750 (rpm)
